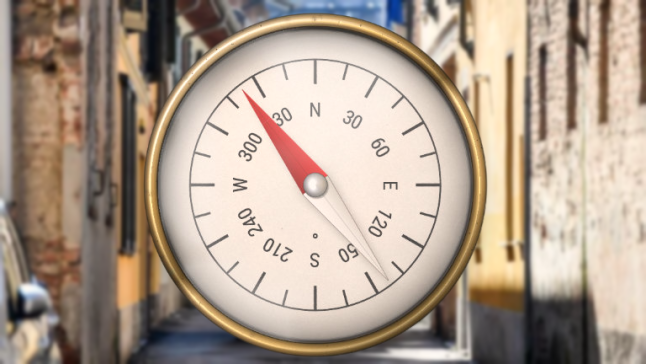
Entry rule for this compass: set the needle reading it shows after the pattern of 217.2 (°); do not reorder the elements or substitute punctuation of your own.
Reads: 322.5 (°)
